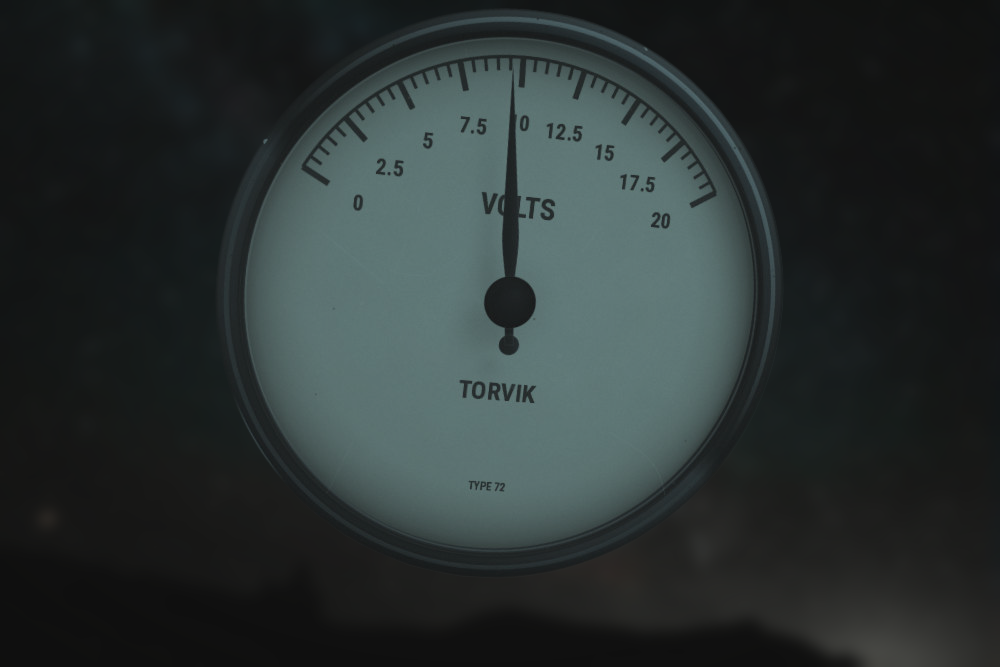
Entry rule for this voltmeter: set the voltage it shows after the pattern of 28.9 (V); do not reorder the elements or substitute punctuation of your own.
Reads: 9.5 (V)
